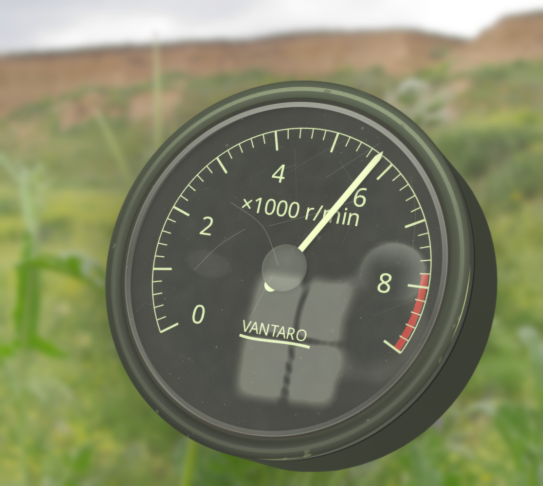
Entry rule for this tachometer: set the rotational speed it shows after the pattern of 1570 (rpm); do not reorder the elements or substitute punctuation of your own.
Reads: 5800 (rpm)
